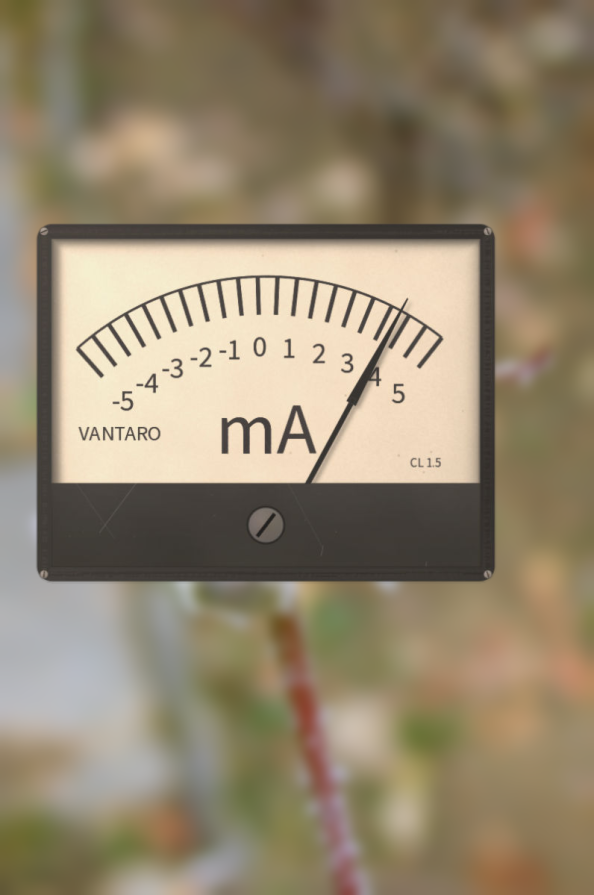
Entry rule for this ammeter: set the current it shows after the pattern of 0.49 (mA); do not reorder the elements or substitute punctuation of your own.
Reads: 3.75 (mA)
